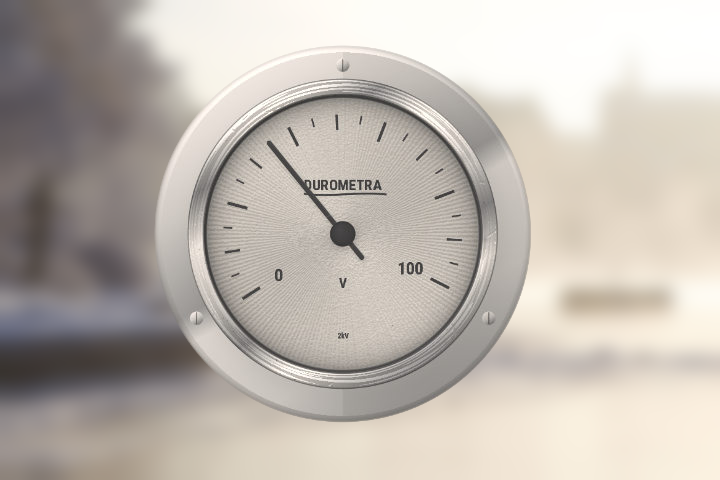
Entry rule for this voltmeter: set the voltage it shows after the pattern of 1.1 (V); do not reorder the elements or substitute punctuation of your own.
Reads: 35 (V)
